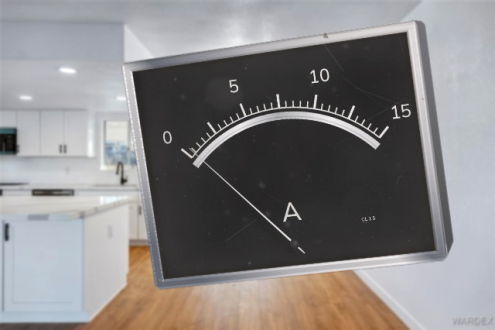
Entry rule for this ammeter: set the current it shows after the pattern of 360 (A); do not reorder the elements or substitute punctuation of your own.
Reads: 0.5 (A)
